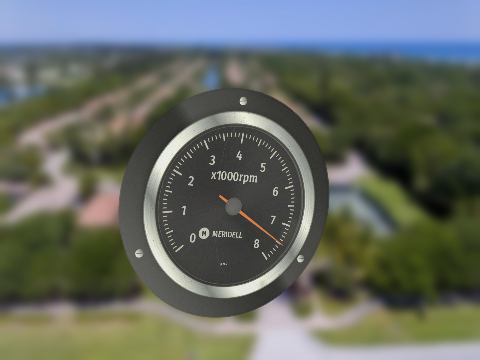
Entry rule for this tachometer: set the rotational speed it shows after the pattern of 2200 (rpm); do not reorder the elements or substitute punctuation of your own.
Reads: 7500 (rpm)
